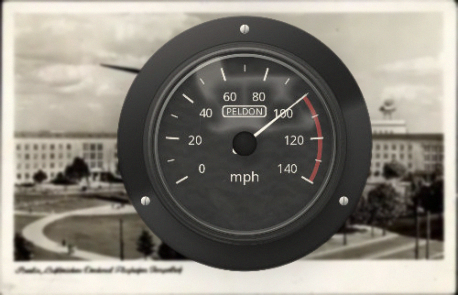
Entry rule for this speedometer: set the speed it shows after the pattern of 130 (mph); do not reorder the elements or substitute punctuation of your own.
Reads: 100 (mph)
